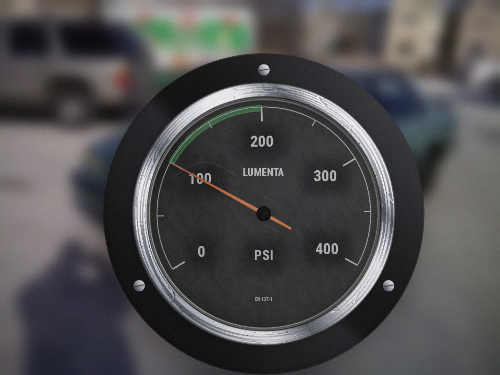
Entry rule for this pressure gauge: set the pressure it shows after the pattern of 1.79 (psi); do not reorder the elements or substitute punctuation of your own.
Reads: 100 (psi)
